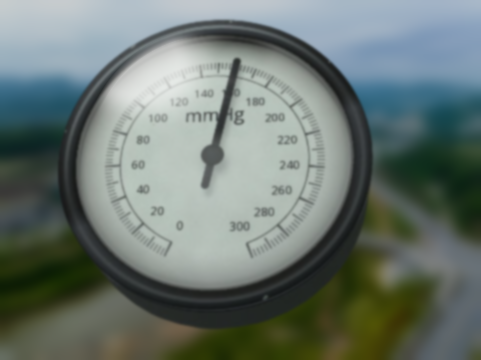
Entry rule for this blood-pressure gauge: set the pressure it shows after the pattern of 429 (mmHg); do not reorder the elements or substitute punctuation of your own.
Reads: 160 (mmHg)
